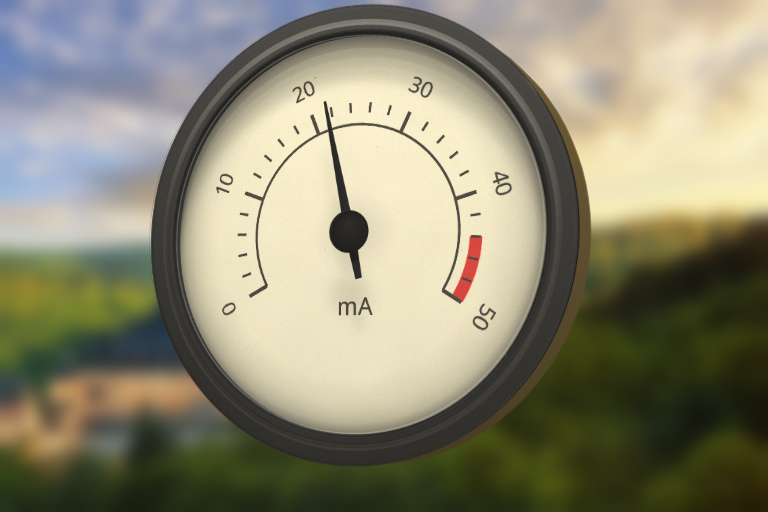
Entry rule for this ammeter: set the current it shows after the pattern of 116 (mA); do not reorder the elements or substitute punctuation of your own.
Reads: 22 (mA)
